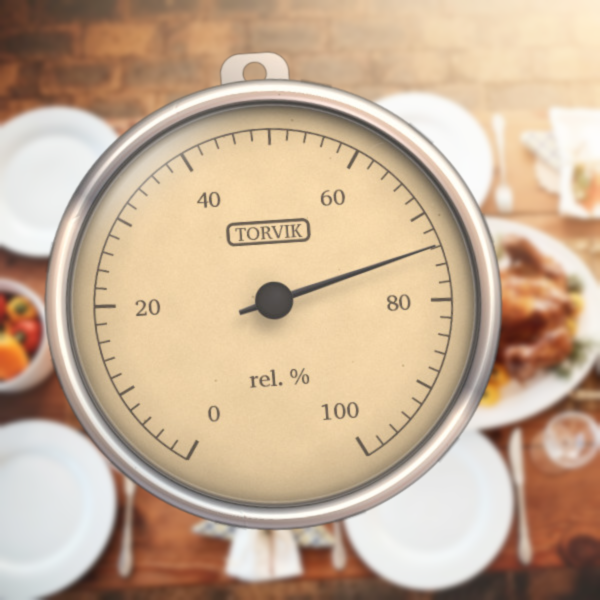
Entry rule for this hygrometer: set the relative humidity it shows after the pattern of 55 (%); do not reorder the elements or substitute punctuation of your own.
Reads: 74 (%)
